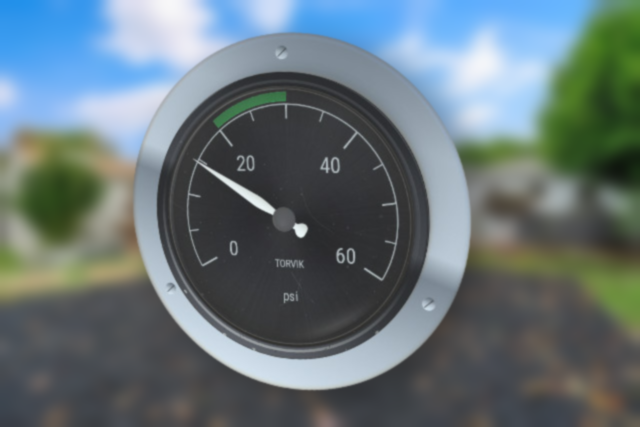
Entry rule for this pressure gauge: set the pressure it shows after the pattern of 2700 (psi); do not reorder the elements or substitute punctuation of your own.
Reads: 15 (psi)
